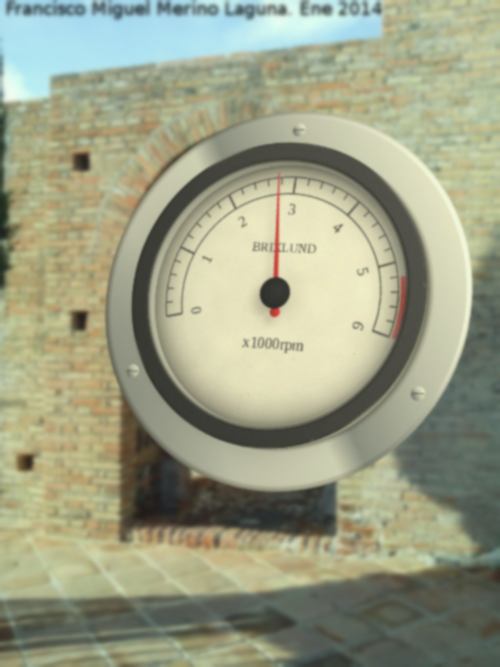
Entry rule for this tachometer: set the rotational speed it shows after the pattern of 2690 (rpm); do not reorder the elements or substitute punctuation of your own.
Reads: 2800 (rpm)
